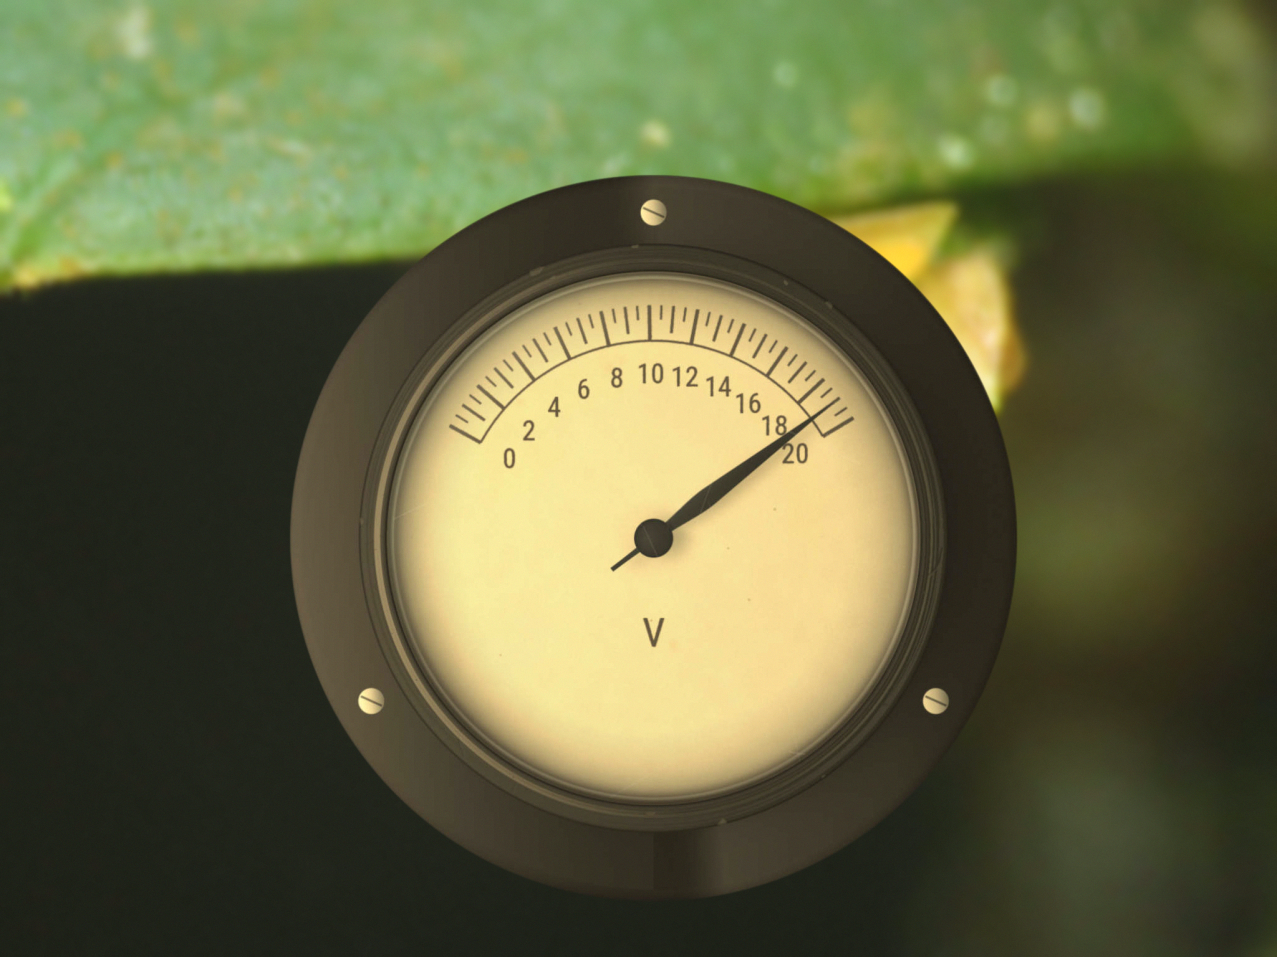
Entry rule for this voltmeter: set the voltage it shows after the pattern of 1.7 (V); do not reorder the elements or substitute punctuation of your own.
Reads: 19 (V)
